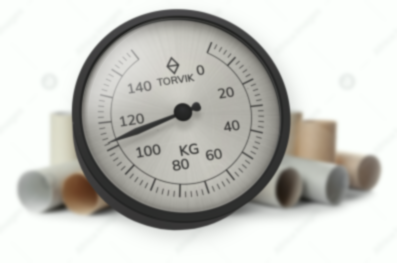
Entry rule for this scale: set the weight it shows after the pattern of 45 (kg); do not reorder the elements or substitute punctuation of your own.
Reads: 112 (kg)
